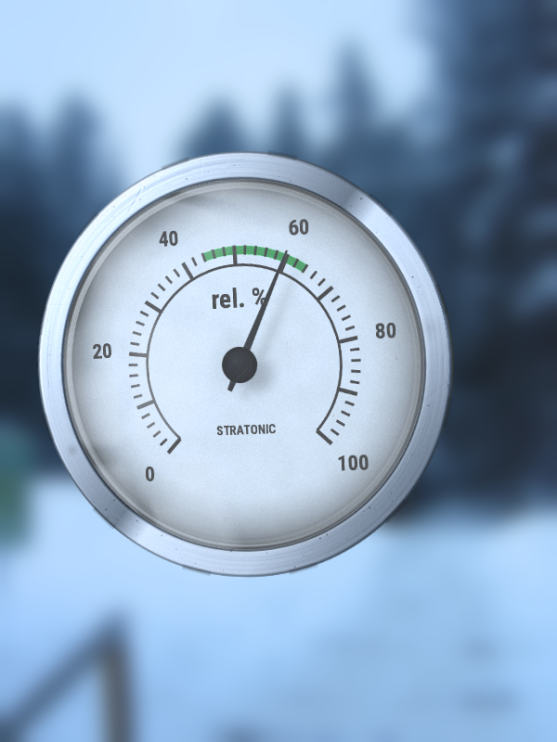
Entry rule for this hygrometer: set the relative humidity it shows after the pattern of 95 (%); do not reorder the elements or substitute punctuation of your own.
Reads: 60 (%)
